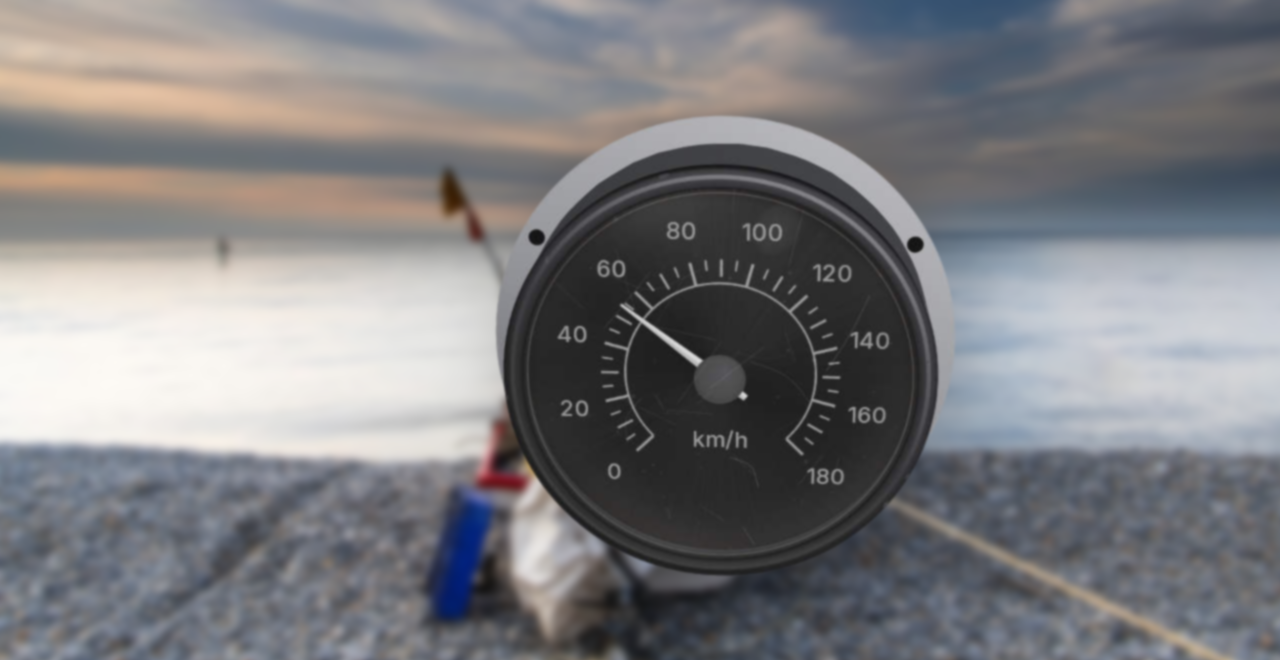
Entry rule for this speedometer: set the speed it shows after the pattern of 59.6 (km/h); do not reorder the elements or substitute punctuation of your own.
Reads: 55 (km/h)
